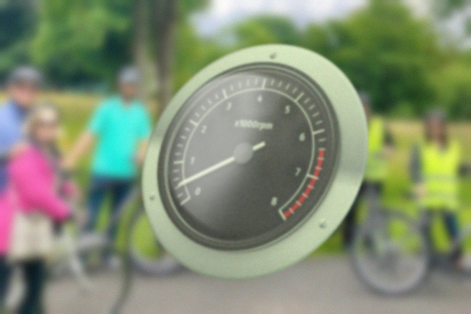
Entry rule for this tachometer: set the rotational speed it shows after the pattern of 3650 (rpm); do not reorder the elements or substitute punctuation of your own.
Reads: 400 (rpm)
